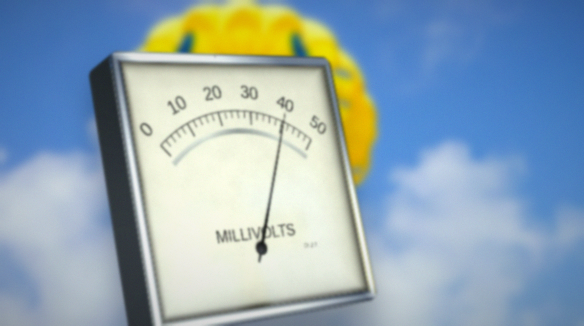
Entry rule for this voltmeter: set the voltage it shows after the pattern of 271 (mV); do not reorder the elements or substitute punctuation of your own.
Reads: 40 (mV)
